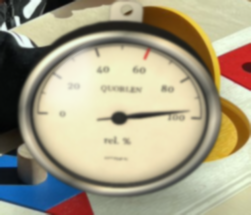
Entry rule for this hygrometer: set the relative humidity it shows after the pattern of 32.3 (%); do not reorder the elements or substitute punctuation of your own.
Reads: 95 (%)
